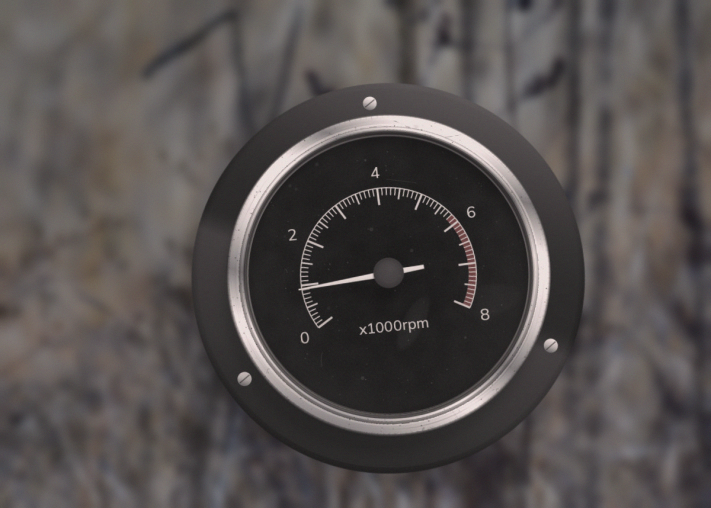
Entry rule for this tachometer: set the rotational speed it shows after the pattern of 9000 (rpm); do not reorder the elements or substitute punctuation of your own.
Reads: 900 (rpm)
